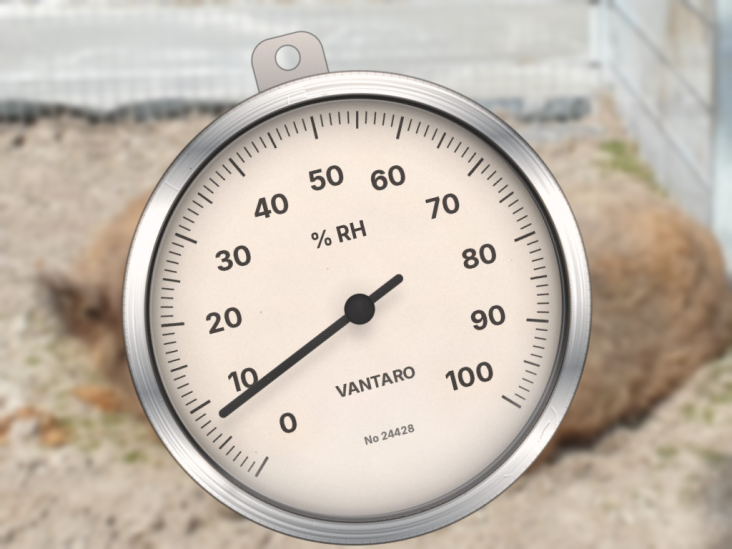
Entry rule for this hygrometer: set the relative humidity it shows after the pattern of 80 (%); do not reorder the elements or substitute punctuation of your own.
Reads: 8 (%)
